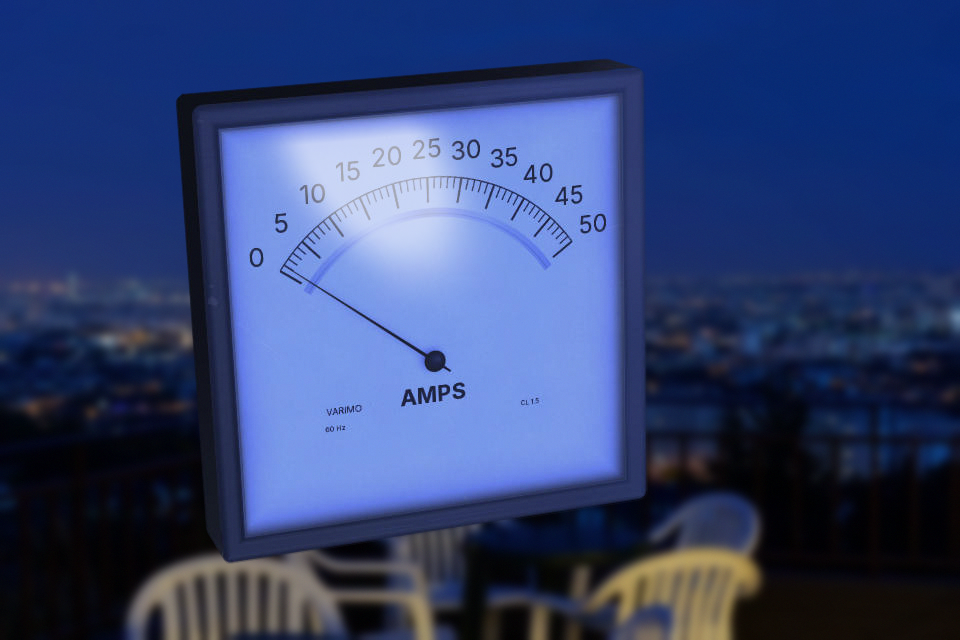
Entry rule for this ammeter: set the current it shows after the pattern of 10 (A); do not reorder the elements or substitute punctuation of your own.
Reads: 1 (A)
